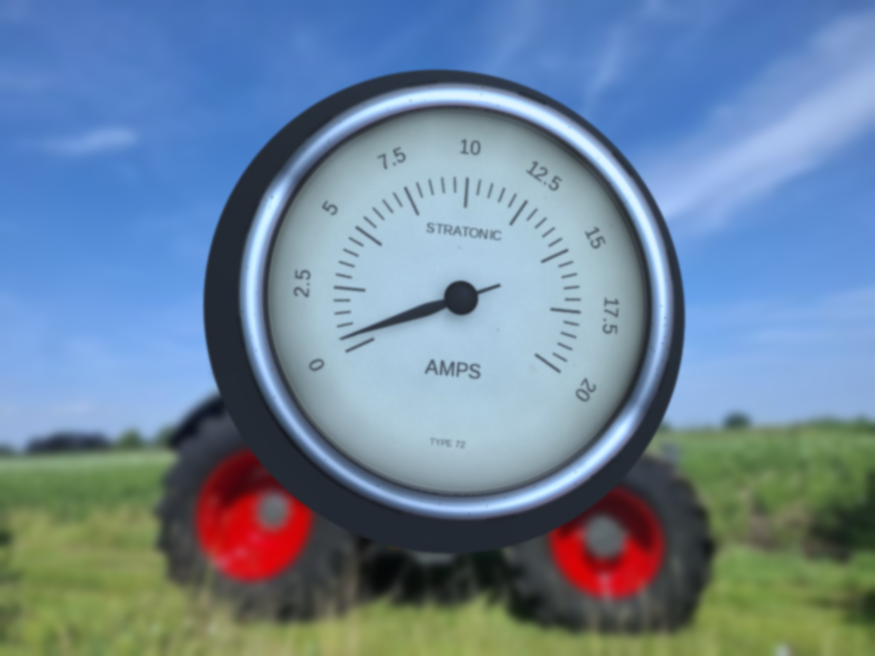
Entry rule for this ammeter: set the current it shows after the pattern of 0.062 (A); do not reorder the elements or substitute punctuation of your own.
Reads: 0.5 (A)
